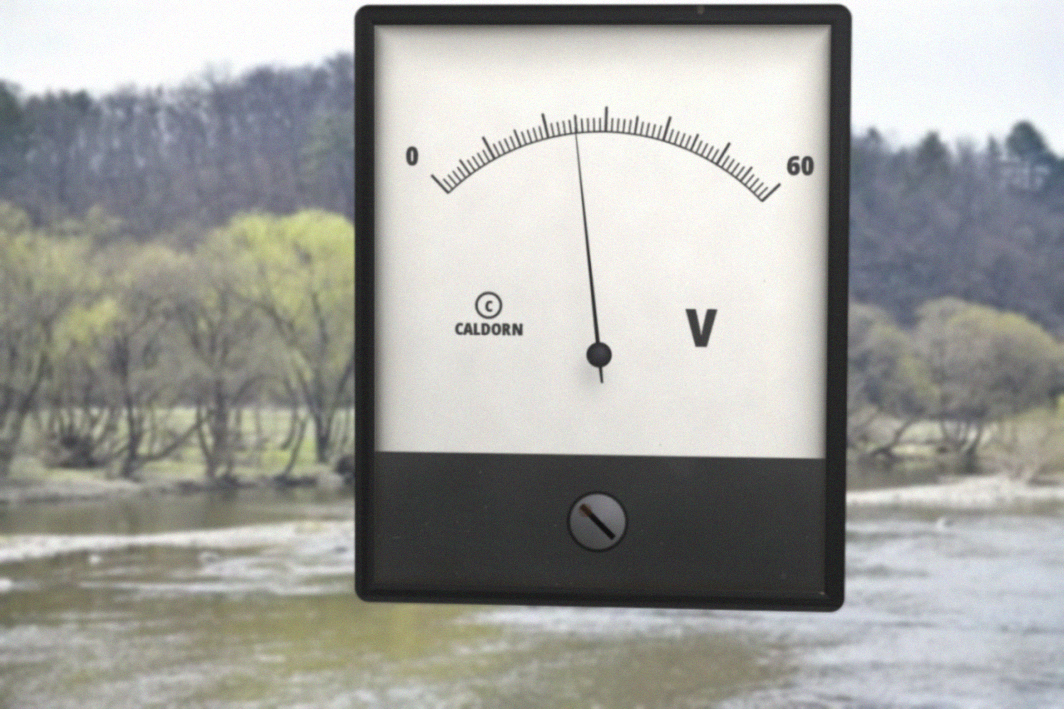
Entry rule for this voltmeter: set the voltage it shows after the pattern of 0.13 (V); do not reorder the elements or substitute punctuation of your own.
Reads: 25 (V)
